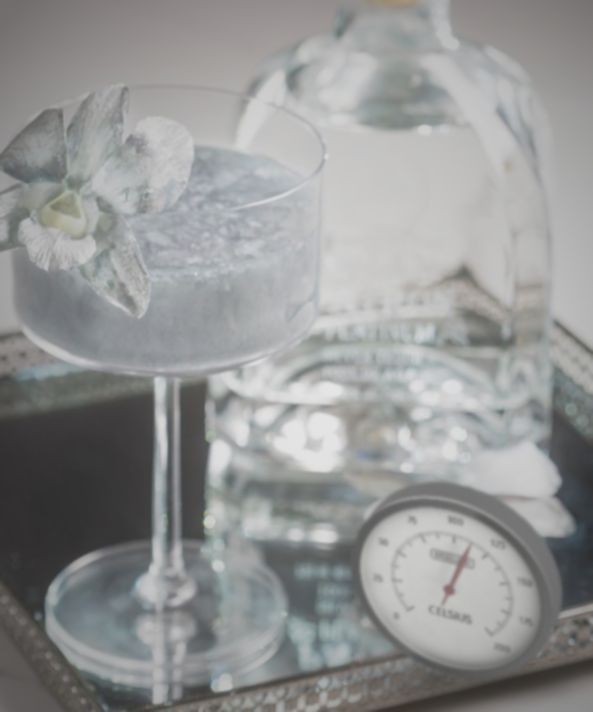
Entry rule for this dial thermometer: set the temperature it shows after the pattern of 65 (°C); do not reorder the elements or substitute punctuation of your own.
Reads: 112.5 (°C)
